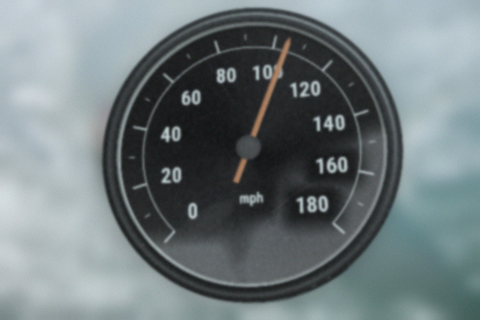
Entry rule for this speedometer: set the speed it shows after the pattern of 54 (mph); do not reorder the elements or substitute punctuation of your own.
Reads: 105 (mph)
